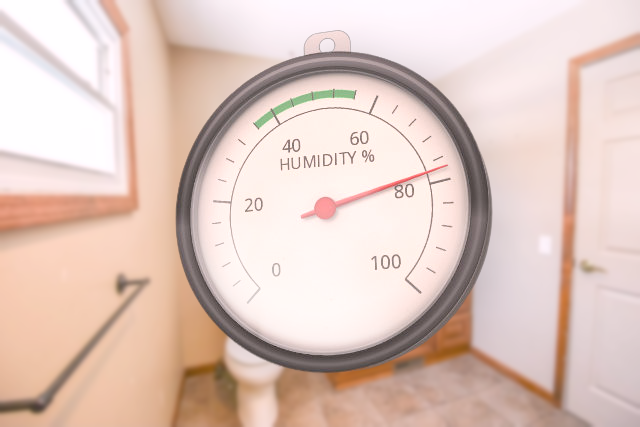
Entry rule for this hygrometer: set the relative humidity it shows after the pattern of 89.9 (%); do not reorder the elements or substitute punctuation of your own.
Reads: 78 (%)
